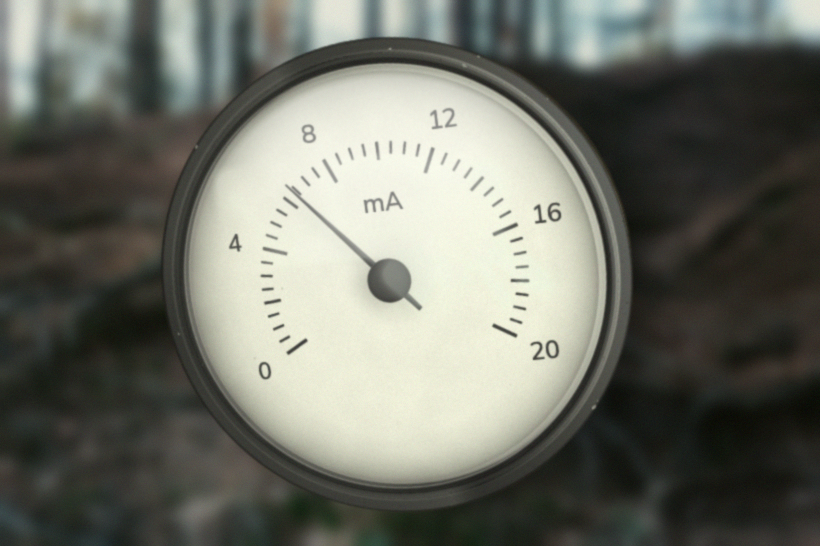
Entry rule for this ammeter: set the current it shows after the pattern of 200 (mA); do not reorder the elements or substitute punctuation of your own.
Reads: 6.5 (mA)
